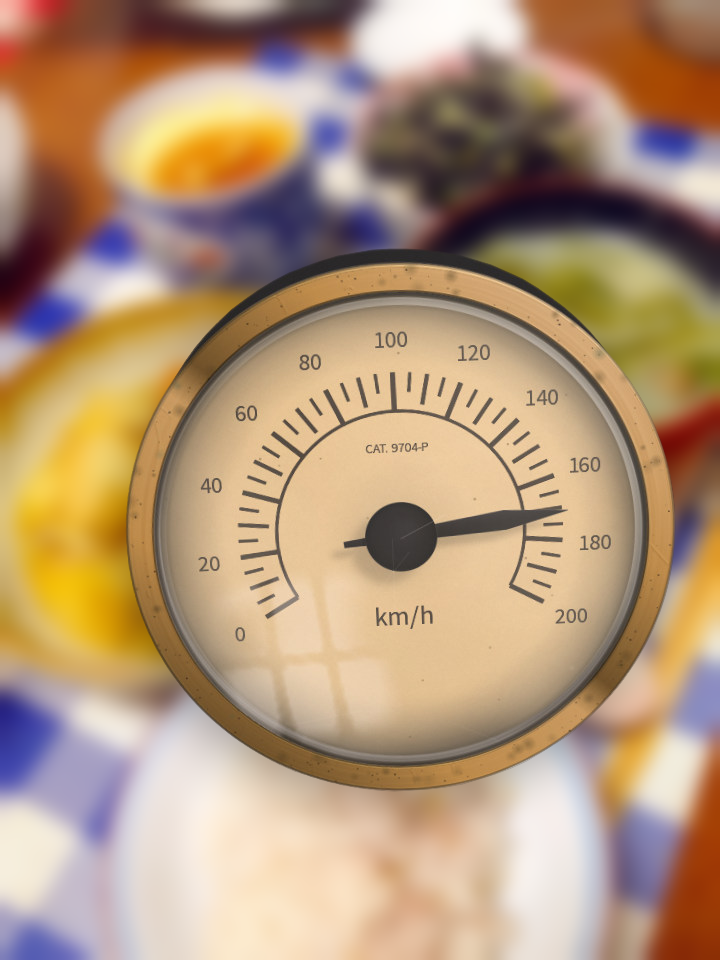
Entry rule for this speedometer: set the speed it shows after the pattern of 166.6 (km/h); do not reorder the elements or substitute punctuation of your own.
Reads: 170 (km/h)
